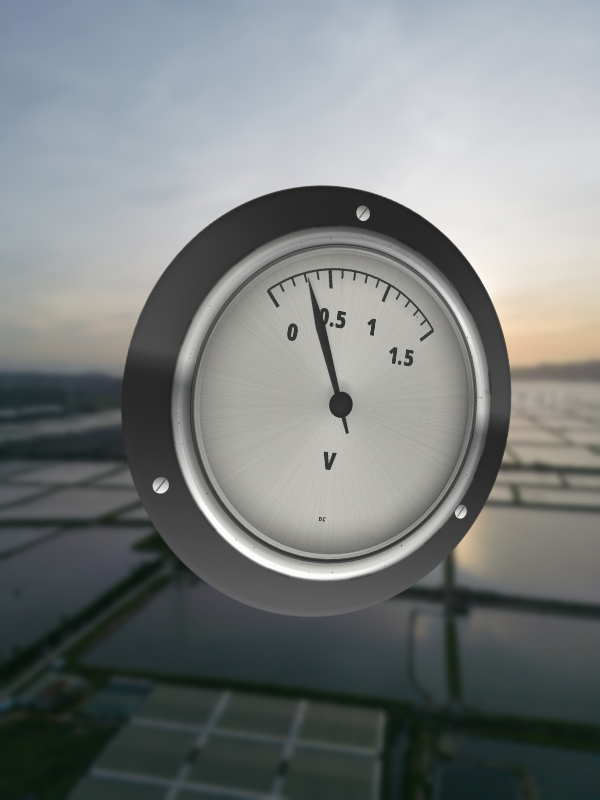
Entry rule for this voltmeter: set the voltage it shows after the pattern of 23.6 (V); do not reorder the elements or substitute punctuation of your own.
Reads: 0.3 (V)
